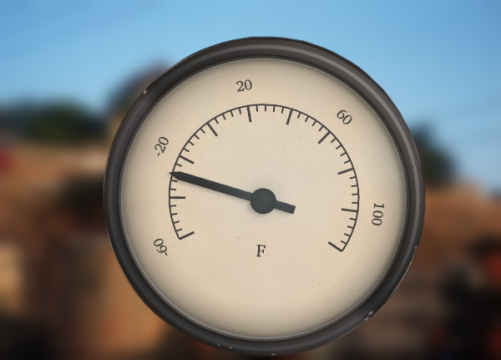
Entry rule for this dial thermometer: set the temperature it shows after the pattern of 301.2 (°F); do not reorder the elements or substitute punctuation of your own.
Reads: -28 (°F)
